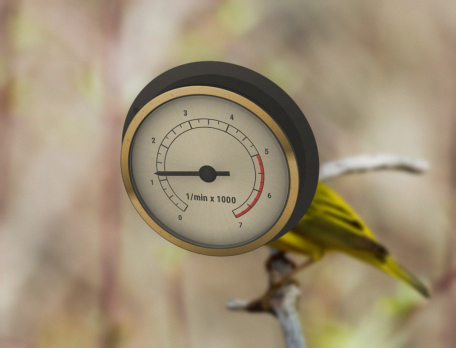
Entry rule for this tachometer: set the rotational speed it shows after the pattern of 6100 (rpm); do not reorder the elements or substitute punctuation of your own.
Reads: 1250 (rpm)
